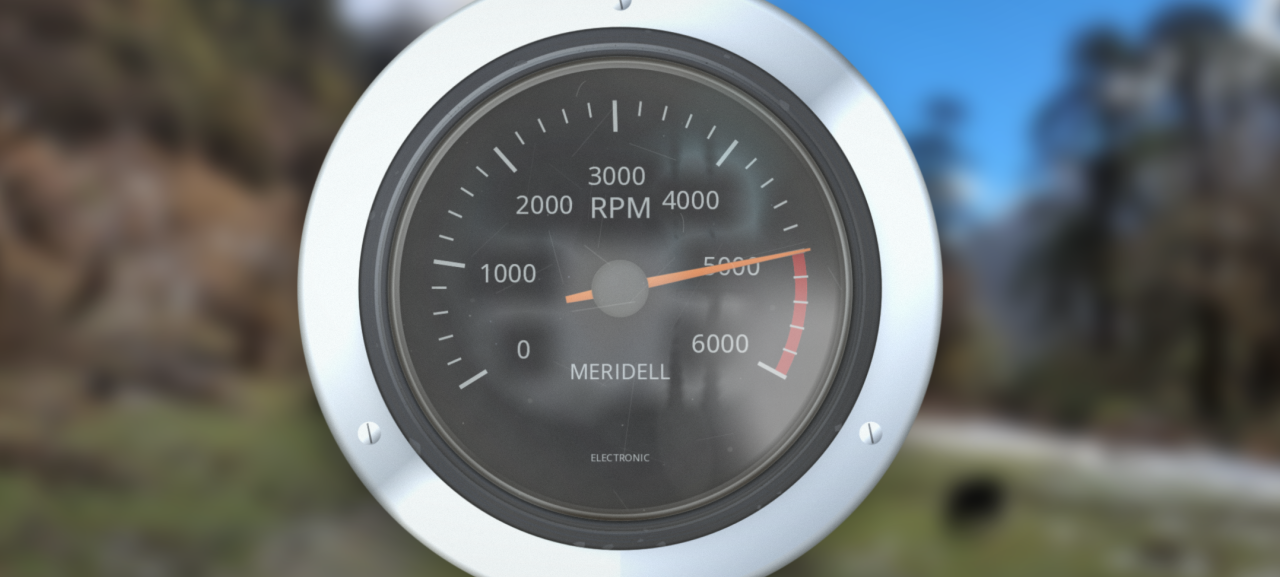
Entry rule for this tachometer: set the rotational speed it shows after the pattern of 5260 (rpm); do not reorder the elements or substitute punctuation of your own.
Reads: 5000 (rpm)
